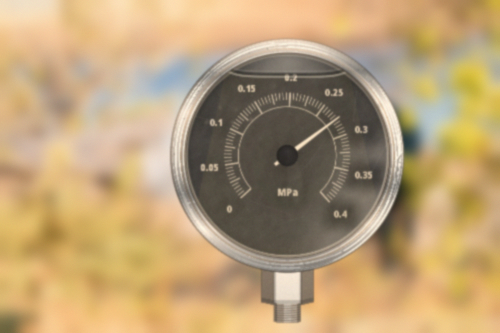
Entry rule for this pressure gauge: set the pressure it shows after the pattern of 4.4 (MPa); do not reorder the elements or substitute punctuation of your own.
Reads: 0.275 (MPa)
